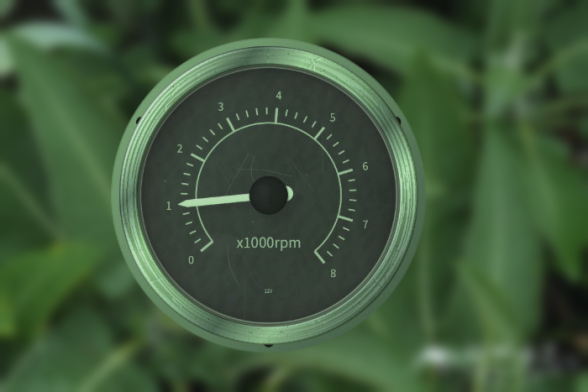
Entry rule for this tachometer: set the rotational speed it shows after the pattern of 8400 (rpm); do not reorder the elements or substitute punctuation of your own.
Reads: 1000 (rpm)
